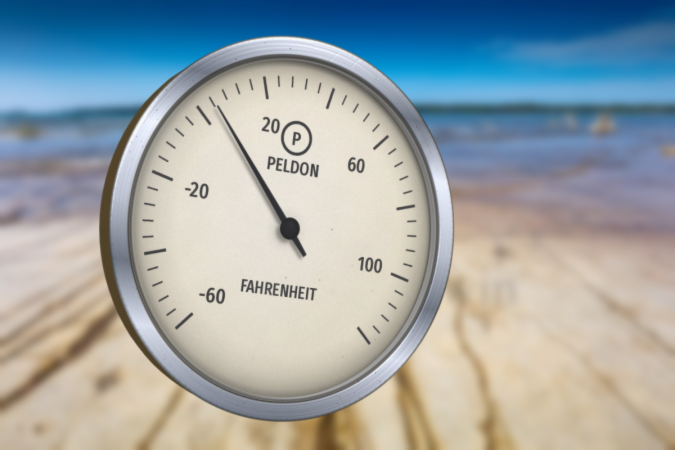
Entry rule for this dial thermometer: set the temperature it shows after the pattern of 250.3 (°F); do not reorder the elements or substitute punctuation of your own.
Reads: 4 (°F)
